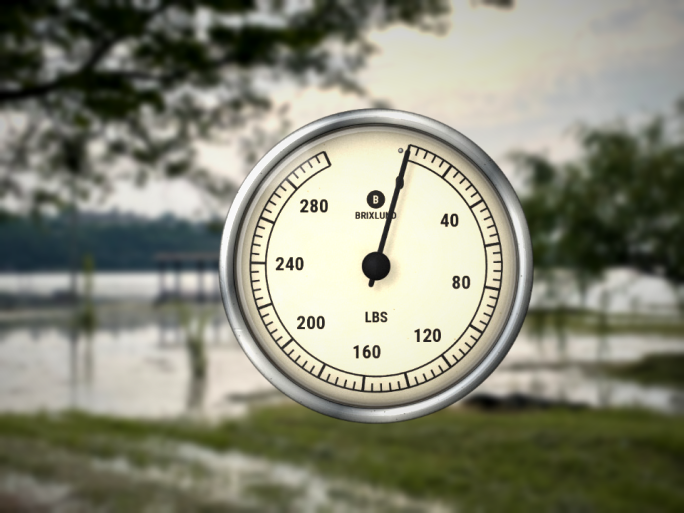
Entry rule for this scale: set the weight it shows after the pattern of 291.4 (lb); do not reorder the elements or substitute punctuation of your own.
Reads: 0 (lb)
